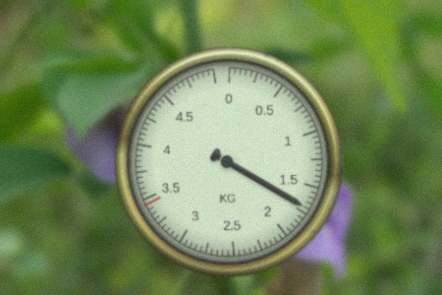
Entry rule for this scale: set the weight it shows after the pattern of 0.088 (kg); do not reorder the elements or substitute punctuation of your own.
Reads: 1.7 (kg)
